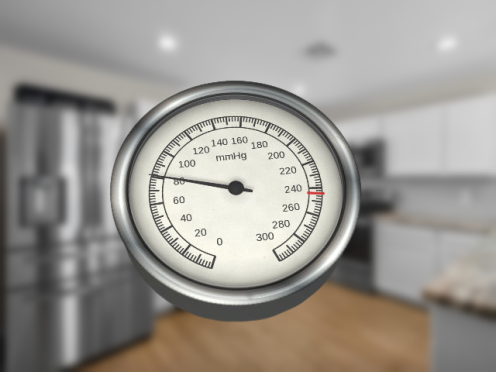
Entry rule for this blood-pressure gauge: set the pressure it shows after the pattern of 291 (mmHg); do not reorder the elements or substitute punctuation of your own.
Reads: 80 (mmHg)
